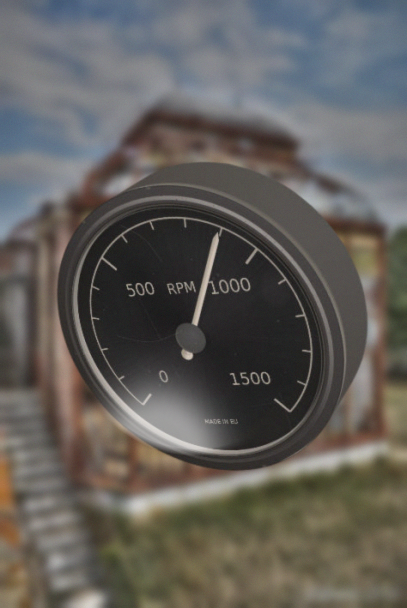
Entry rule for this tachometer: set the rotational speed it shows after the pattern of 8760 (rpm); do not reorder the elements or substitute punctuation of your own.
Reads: 900 (rpm)
